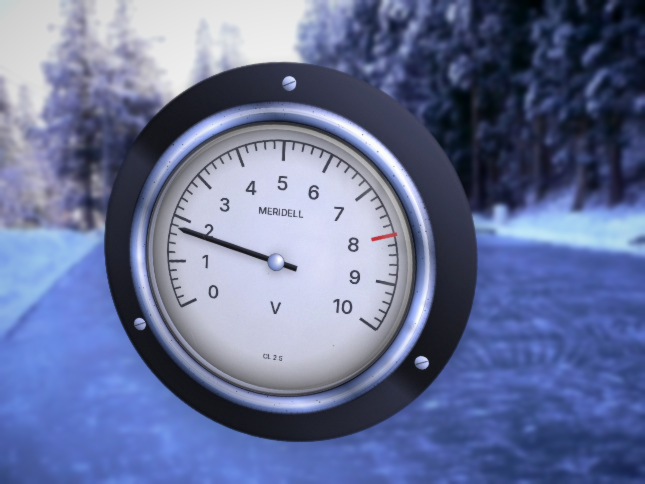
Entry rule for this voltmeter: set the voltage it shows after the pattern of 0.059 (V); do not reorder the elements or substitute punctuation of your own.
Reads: 1.8 (V)
